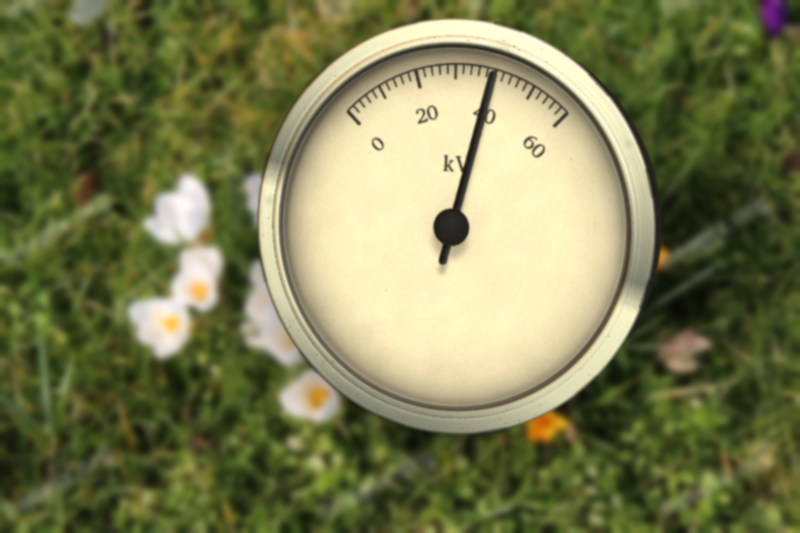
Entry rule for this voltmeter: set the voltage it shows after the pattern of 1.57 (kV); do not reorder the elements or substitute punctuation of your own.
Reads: 40 (kV)
